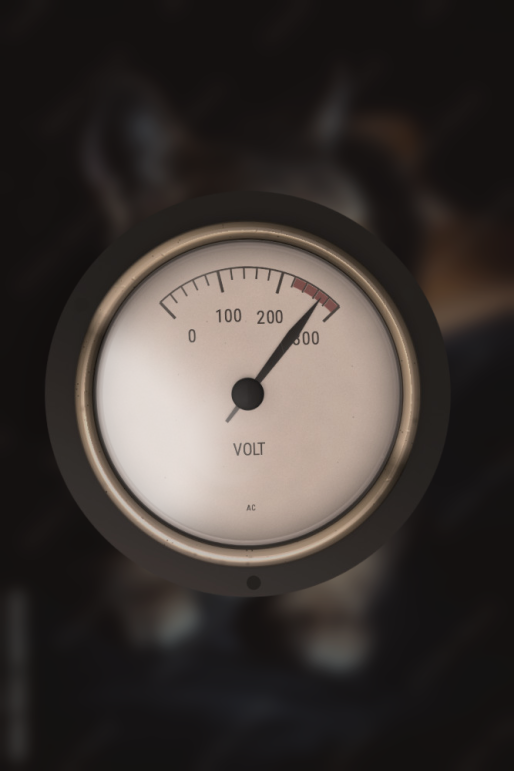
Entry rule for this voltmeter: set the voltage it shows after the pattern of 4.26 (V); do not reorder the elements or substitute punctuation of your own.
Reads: 270 (V)
